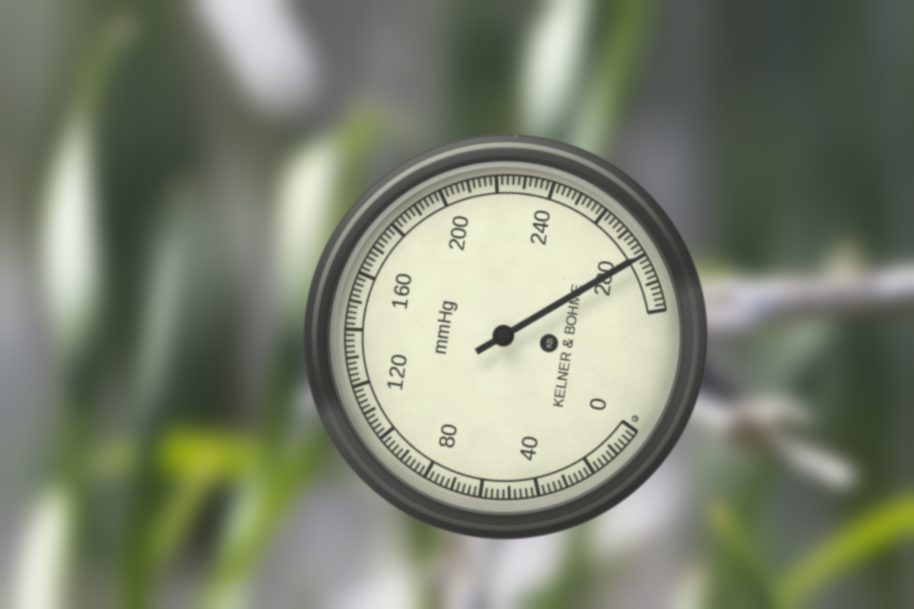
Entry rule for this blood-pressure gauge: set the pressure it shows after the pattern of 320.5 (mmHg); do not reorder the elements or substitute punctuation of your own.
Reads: 280 (mmHg)
